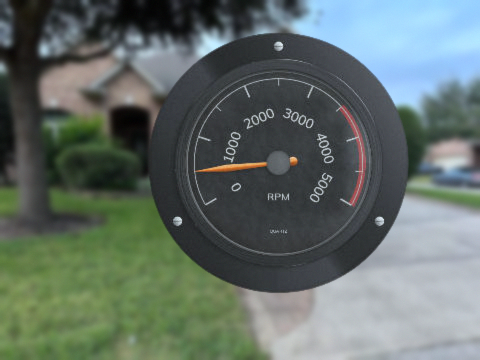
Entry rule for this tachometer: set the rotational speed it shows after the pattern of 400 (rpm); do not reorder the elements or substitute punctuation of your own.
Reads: 500 (rpm)
